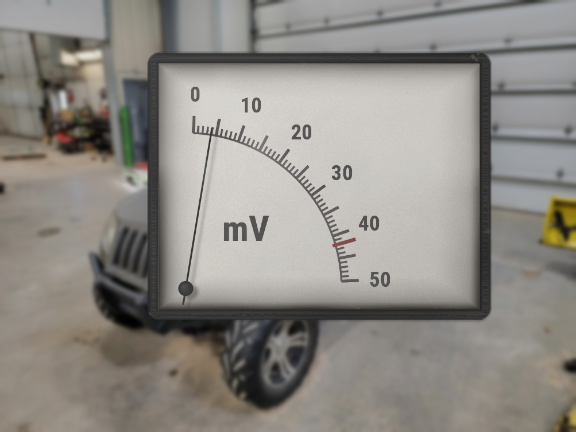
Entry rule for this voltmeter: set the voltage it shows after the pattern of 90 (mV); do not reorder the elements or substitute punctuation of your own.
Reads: 4 (mV)
